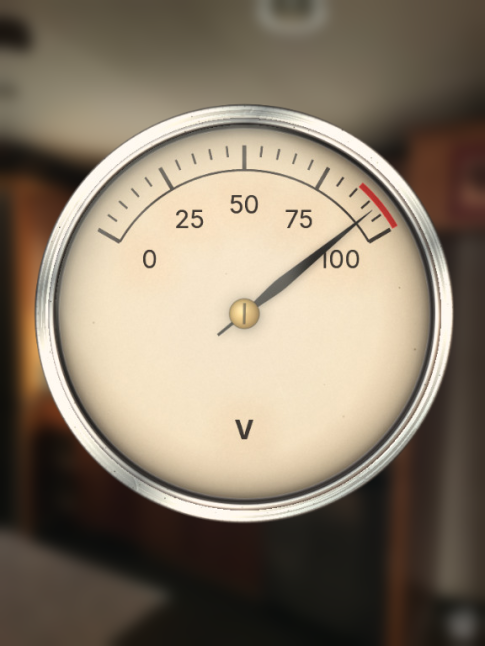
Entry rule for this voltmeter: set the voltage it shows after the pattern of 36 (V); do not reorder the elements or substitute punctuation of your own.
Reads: 92.5 (V)
